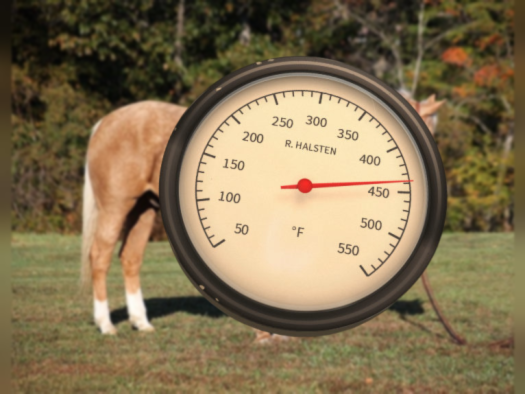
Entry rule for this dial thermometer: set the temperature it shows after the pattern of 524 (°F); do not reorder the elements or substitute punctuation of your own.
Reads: 440 (°F)
